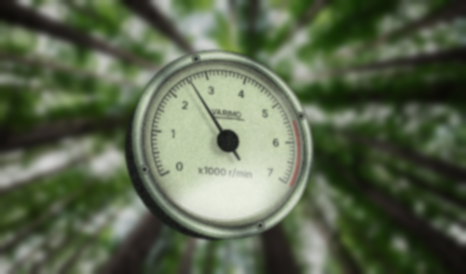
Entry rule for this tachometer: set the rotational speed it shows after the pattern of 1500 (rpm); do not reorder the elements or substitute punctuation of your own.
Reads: 2500 (rpm)
